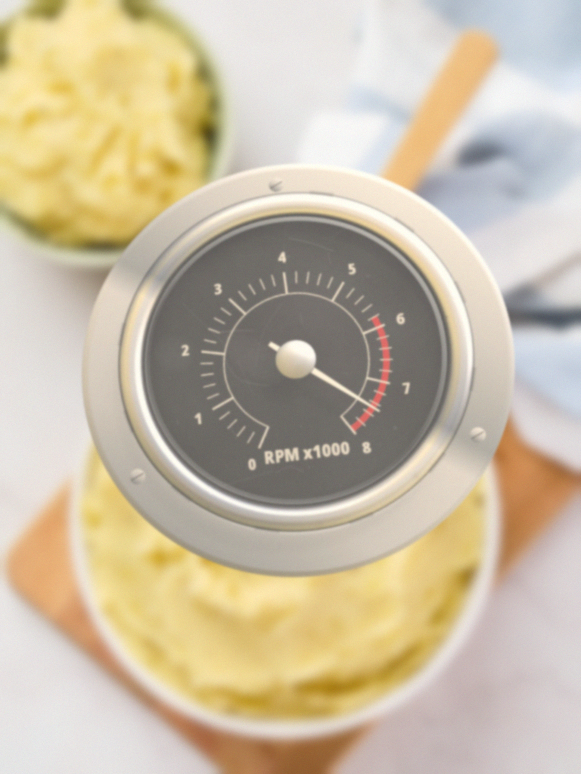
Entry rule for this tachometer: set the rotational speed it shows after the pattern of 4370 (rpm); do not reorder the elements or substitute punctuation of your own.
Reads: 7500 (rpm)
